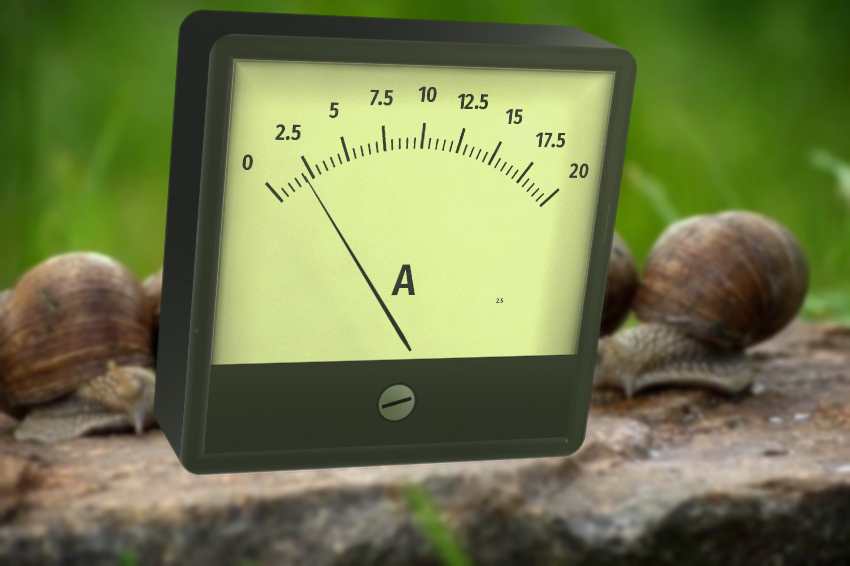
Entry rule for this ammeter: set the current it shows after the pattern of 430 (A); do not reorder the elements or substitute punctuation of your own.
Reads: 2 (A)
